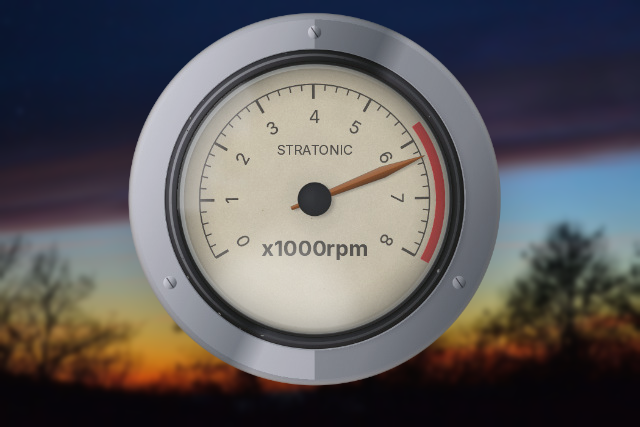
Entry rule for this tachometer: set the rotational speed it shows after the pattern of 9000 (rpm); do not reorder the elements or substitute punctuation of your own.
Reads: 6300 (rpm)
